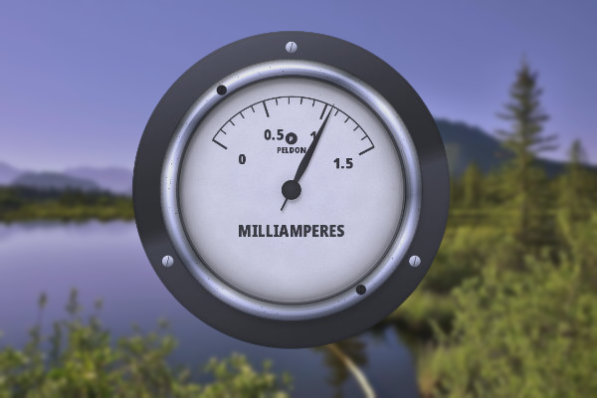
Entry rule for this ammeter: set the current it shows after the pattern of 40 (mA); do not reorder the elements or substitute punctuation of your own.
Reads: 1.05 (mA)
